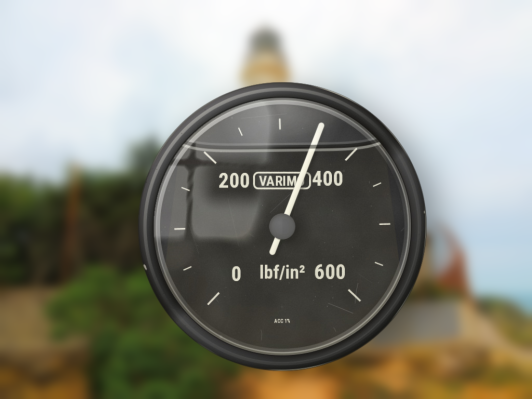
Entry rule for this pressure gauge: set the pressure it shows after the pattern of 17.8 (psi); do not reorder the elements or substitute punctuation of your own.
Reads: 350 (psi)
